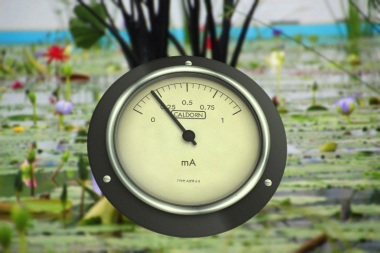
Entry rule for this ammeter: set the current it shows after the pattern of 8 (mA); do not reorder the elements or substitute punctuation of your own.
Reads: 0.2 (mA)
